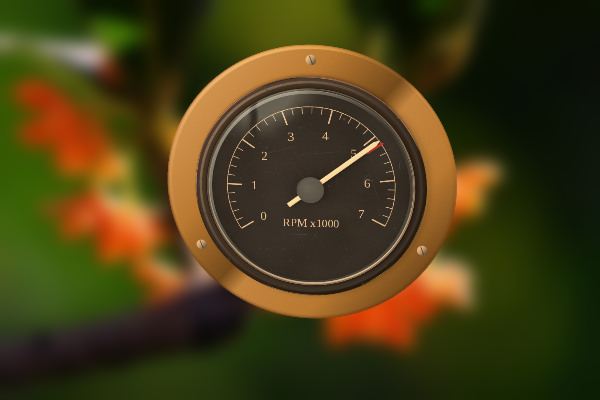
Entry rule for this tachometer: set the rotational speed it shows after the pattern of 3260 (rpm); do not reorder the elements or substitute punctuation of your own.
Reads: 5100 (rpm)
